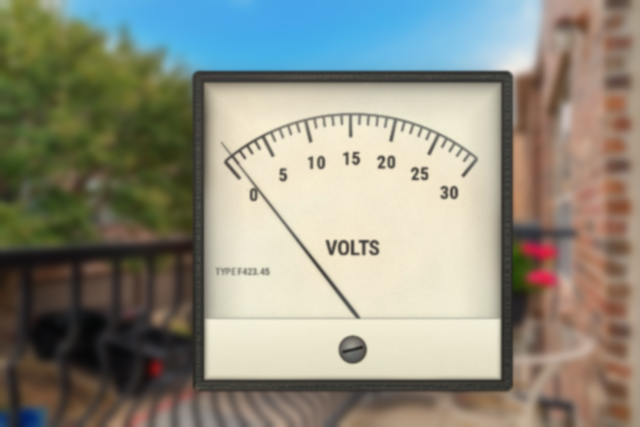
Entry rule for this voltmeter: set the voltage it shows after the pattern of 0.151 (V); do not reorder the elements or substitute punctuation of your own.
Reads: 1 (V)
